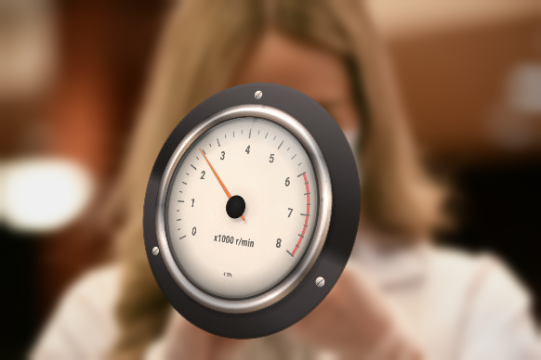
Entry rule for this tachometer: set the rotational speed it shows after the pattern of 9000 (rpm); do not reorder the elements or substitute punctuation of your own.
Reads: 2500 (rpm)
